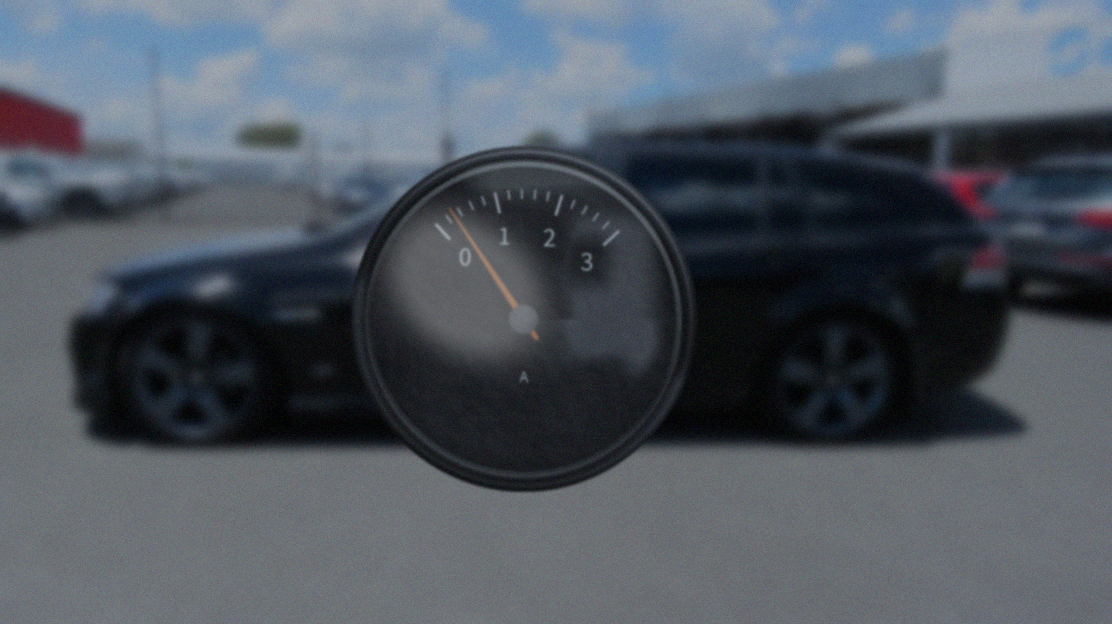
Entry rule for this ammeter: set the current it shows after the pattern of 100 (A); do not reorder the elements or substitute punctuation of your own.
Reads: 0.3 (A)
